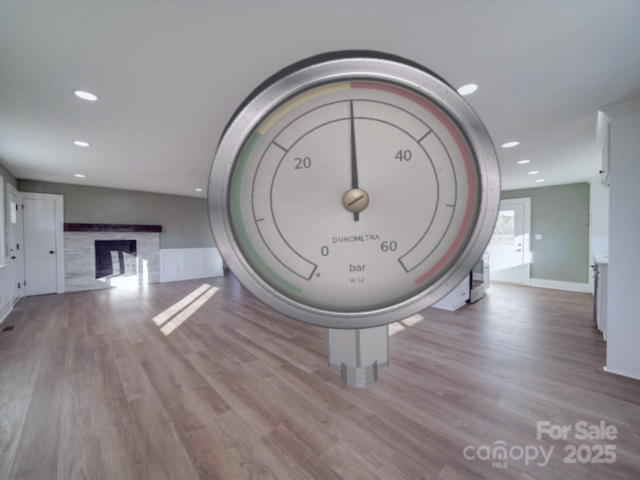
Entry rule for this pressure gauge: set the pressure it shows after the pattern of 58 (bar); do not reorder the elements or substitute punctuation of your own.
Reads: 30 (bar)
